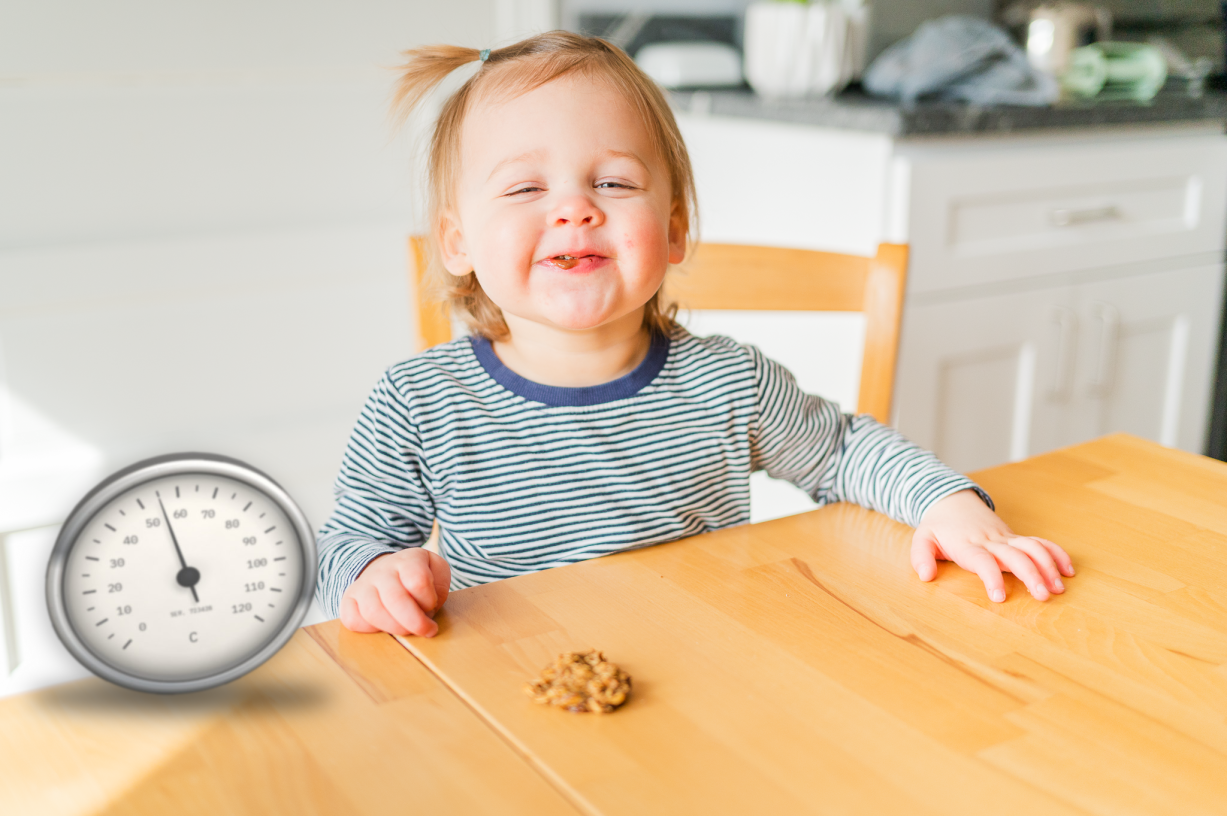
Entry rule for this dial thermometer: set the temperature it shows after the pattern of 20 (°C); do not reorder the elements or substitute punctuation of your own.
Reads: 55 (°C)
